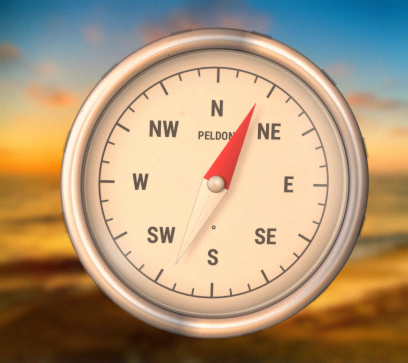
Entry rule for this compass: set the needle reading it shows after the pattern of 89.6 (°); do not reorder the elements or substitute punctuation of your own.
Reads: 25 (°)
